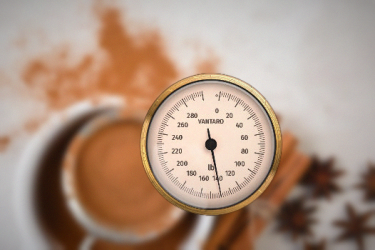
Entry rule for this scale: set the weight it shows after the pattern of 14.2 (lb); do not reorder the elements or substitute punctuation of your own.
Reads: 140 (lb)
